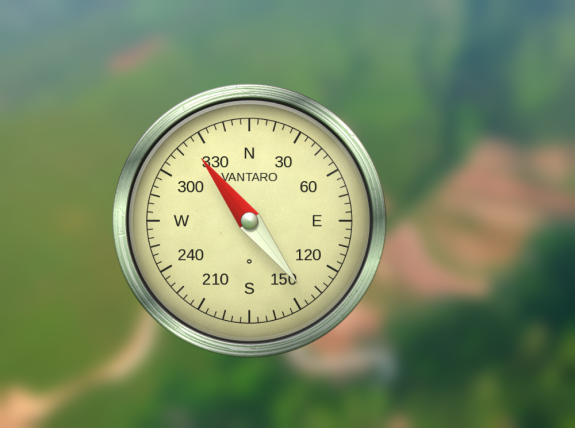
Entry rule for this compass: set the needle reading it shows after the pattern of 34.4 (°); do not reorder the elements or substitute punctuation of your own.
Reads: 322.5 (°)
